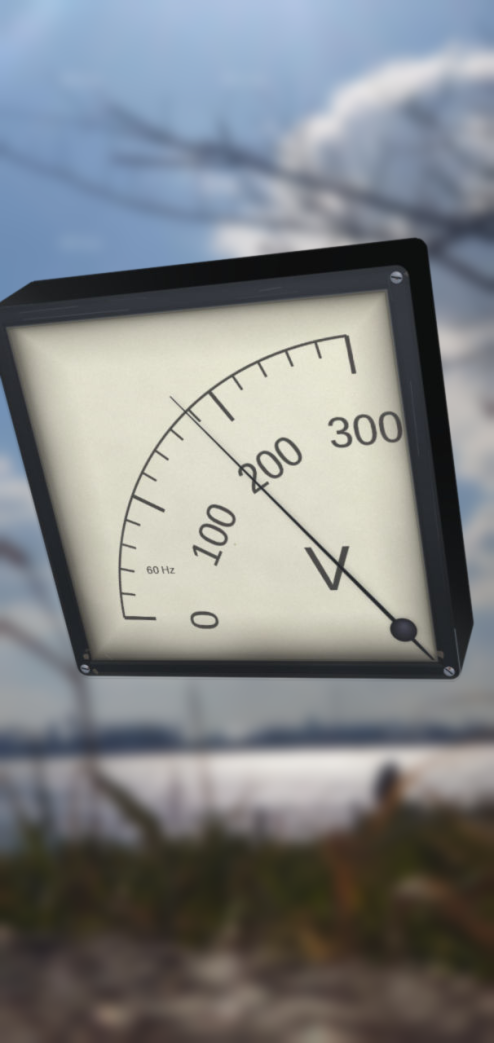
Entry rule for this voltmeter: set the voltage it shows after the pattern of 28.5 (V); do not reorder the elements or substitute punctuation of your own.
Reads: 180 (V)
